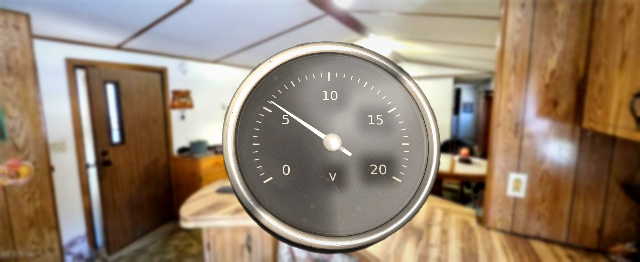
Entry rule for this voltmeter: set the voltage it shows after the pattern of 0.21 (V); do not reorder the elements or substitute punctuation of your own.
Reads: 5.5 (V)
